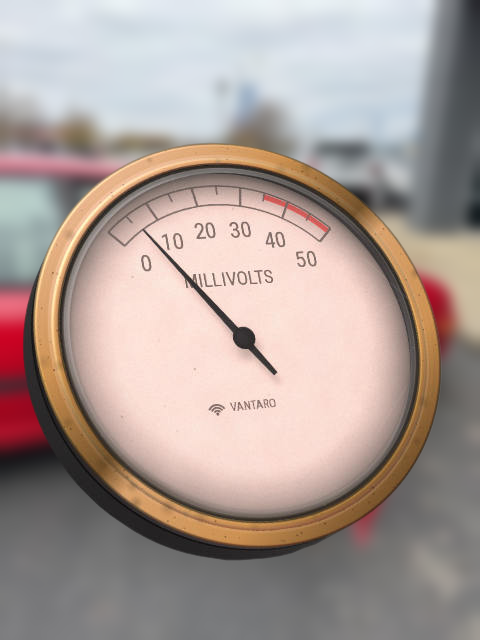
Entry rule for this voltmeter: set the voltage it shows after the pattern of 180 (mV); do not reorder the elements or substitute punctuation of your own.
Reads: 5 (mV)
